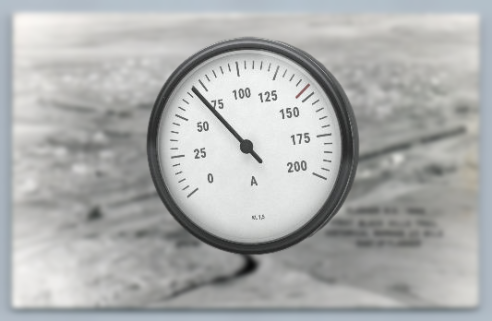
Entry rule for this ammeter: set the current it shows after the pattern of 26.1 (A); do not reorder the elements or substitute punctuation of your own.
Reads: 70 (A)
